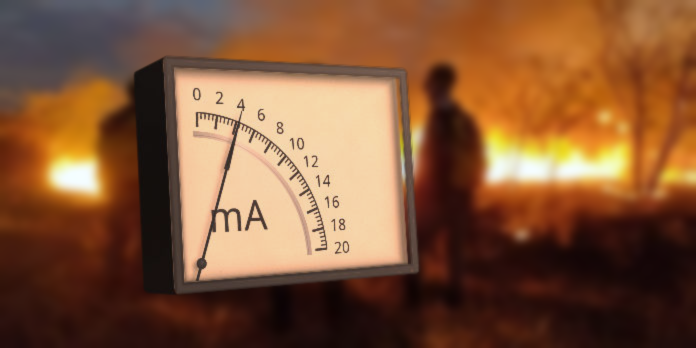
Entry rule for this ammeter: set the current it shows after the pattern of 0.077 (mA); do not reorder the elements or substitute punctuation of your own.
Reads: 4 (mA)
